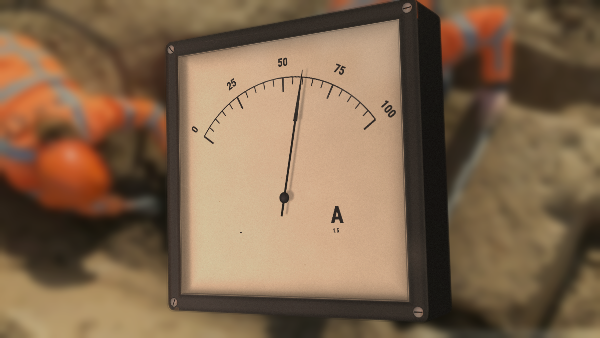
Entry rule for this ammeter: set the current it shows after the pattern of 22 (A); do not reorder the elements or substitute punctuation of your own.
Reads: 60 (A)
